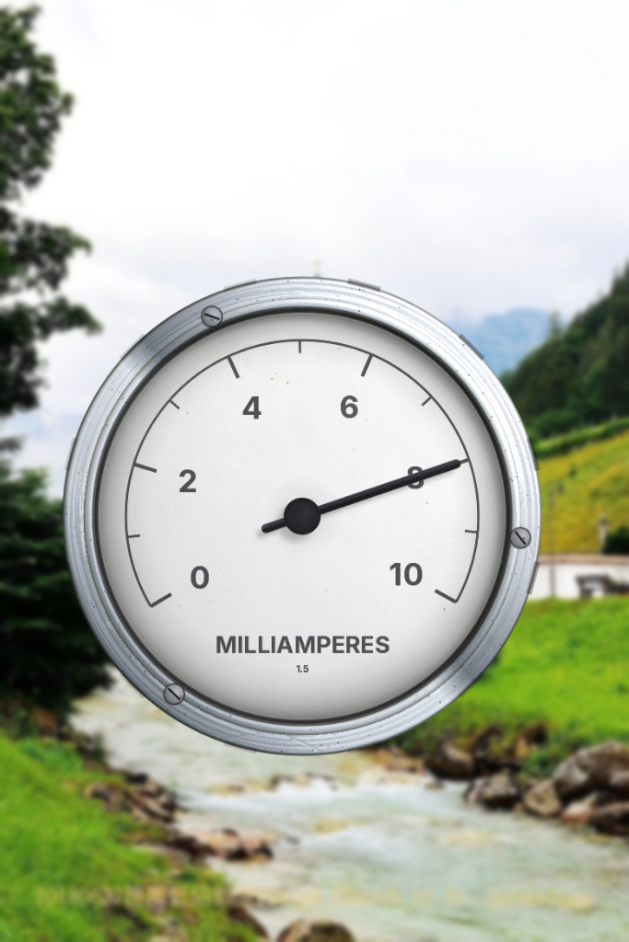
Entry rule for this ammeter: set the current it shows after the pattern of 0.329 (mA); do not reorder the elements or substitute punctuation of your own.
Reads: 8 (mA)
